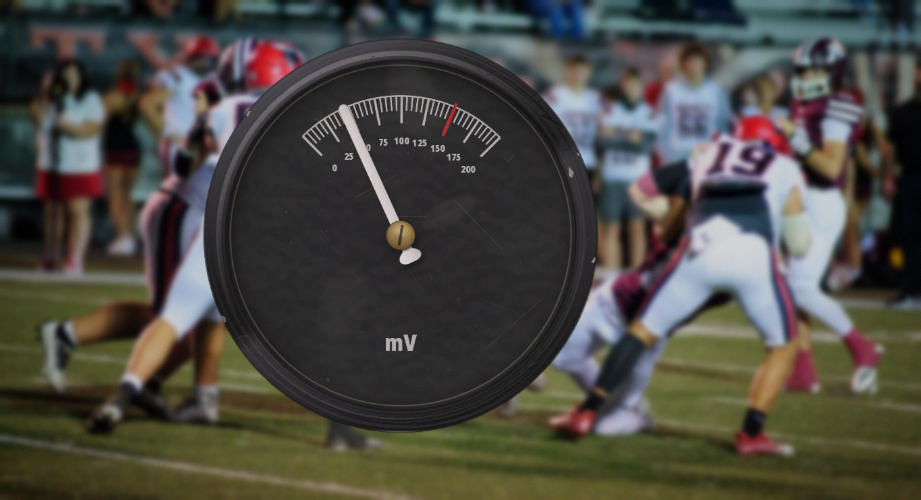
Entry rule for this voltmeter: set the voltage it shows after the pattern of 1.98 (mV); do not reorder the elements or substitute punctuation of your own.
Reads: 45 (mV)
